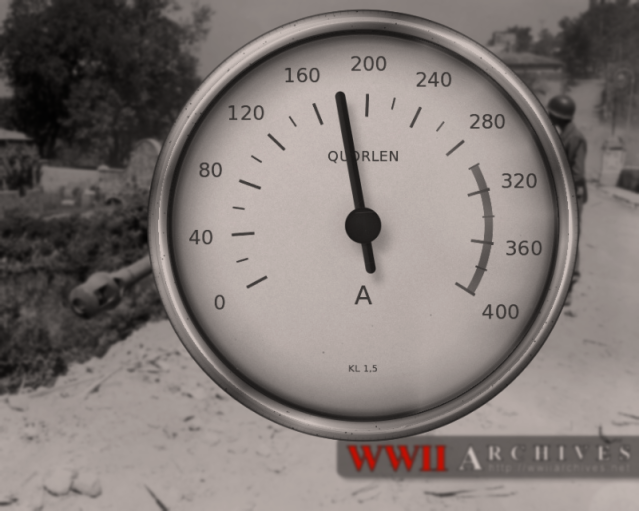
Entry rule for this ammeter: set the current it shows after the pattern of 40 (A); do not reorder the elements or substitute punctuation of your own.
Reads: 180 (A)
